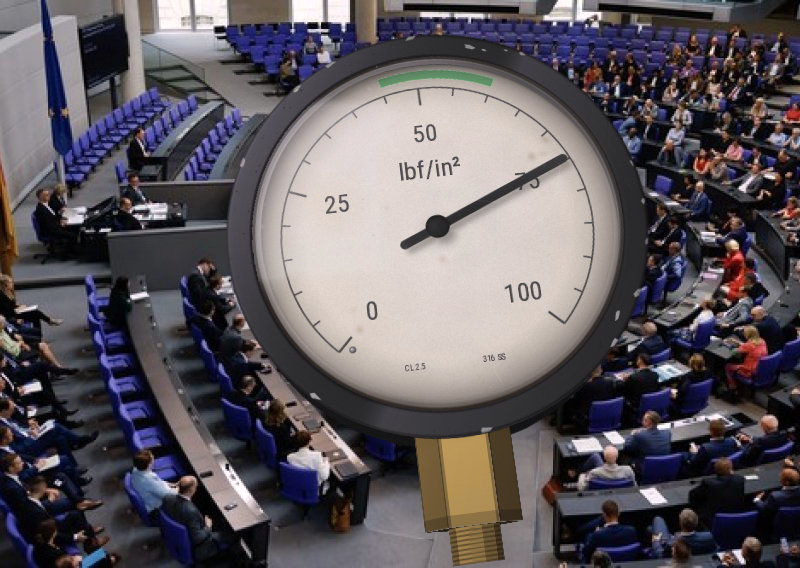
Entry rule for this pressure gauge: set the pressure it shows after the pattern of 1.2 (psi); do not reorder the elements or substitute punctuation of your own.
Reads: 75 (psi)
